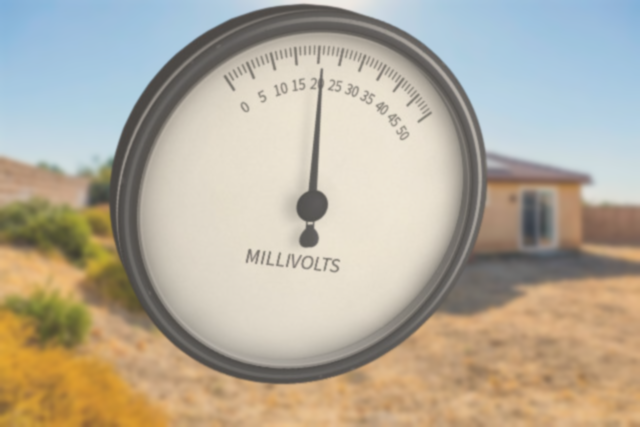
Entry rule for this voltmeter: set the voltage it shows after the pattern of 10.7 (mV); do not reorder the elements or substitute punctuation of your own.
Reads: 20 (mV)
